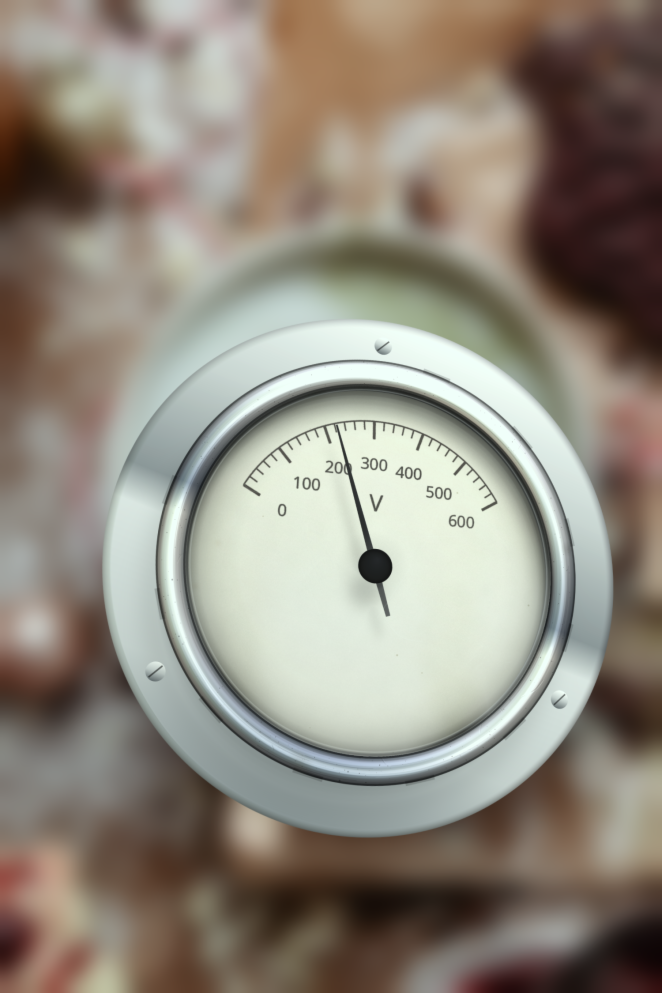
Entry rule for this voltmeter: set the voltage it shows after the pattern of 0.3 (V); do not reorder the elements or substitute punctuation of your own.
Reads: 220 (V)
